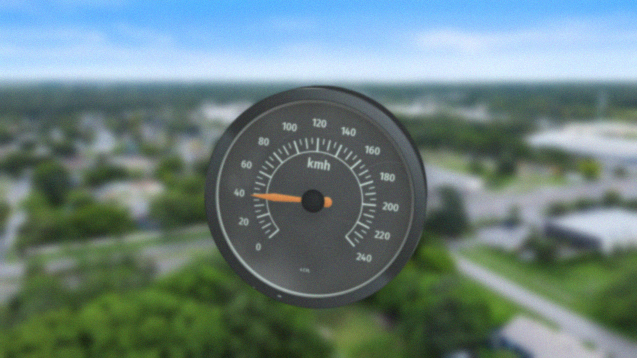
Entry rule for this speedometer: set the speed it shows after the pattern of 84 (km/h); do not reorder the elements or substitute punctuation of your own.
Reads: 40 (km/h)
